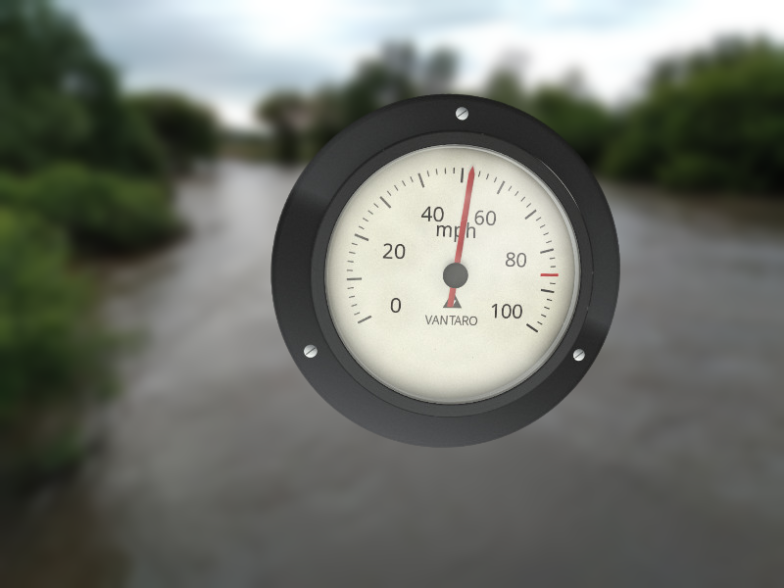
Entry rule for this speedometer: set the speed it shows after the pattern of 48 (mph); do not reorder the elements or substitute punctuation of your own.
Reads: 52 (mph)
